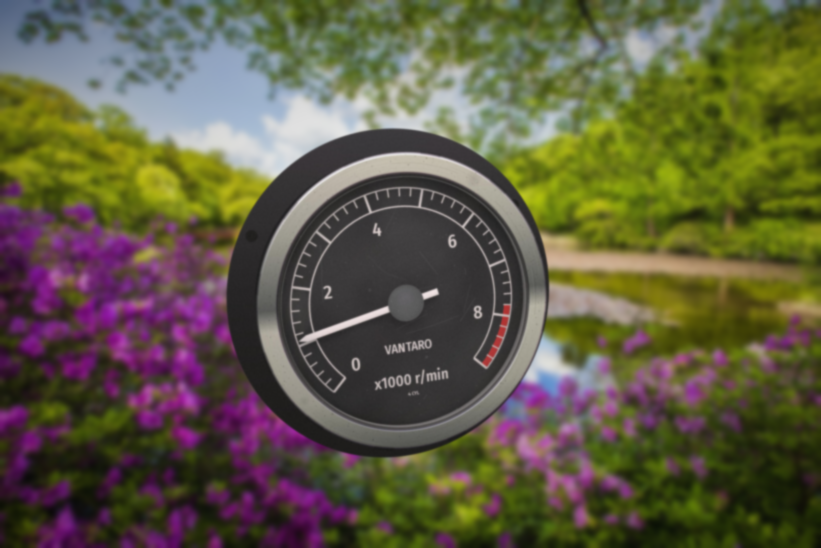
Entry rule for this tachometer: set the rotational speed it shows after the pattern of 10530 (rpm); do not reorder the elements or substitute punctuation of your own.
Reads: 1100 (rpm)
